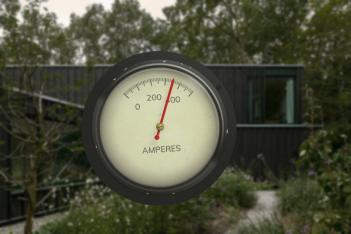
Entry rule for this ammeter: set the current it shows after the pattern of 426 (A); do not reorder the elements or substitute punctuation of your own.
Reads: 350 (A)
